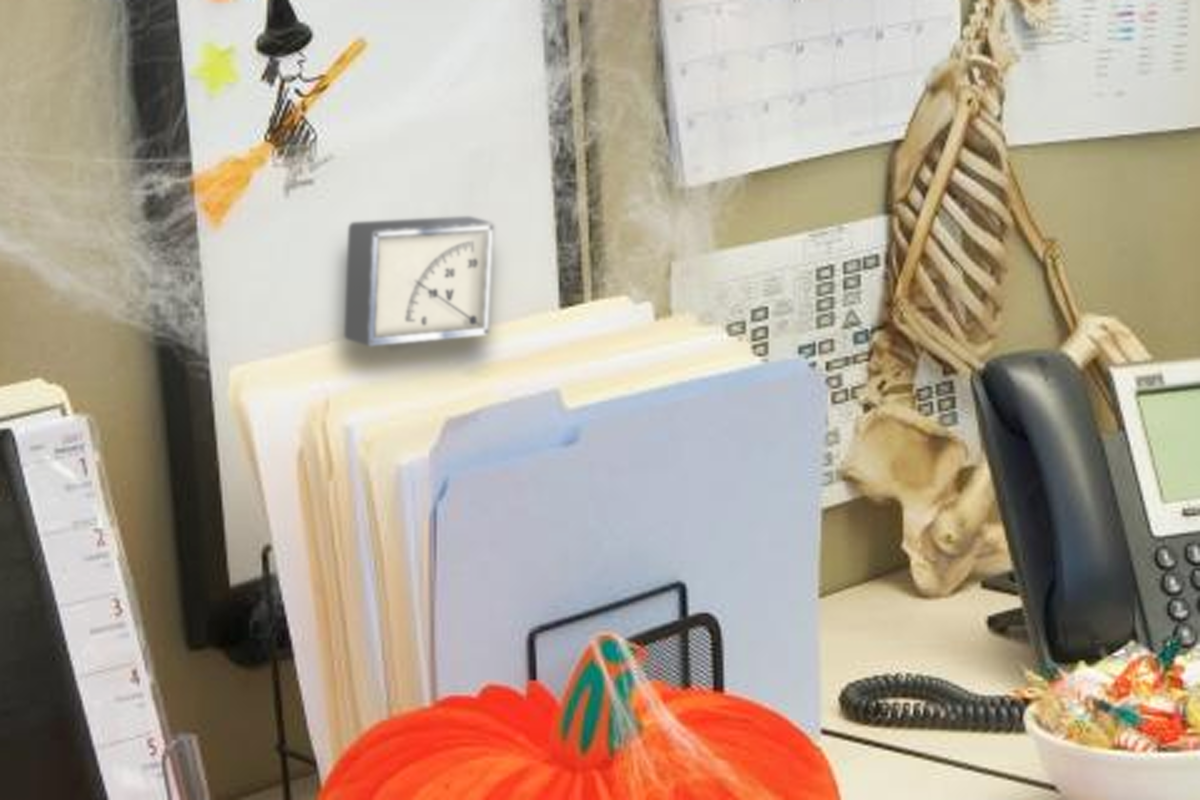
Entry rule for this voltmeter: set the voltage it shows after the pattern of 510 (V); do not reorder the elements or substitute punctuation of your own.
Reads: 10 (V)
